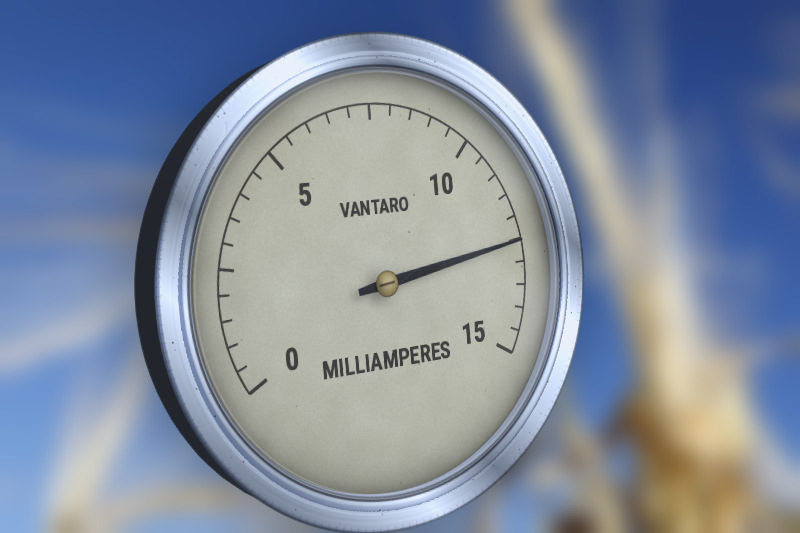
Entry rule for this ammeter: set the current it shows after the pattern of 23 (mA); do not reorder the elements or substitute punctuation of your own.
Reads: 12.5 (mA)
